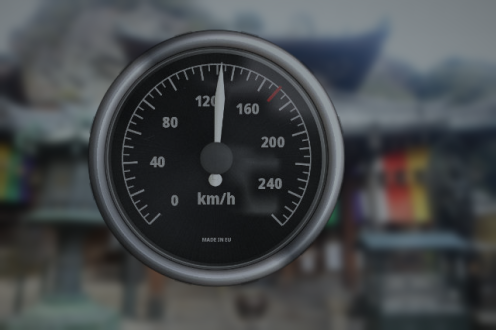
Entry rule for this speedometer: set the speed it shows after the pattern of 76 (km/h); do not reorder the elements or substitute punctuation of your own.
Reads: 132.5 (km/h)
